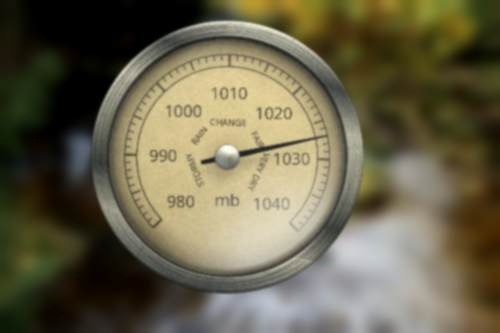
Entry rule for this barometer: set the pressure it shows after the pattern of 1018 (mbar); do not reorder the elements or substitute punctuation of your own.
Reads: 1027 (mbar)
